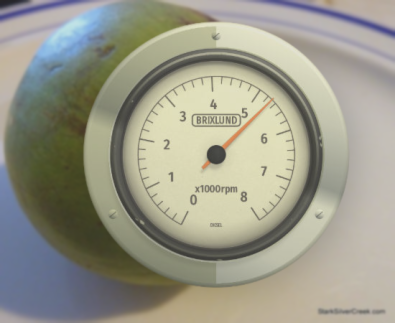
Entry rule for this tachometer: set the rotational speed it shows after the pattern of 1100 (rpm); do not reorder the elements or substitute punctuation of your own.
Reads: 5300 (rpm)
